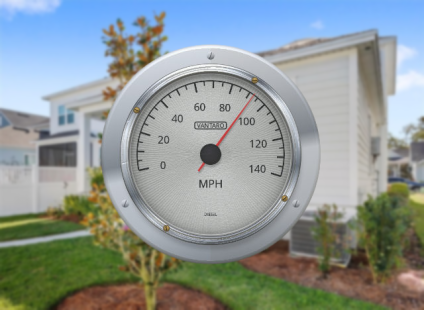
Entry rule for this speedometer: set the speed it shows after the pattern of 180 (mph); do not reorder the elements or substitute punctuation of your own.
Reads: 92.5 (mph)
